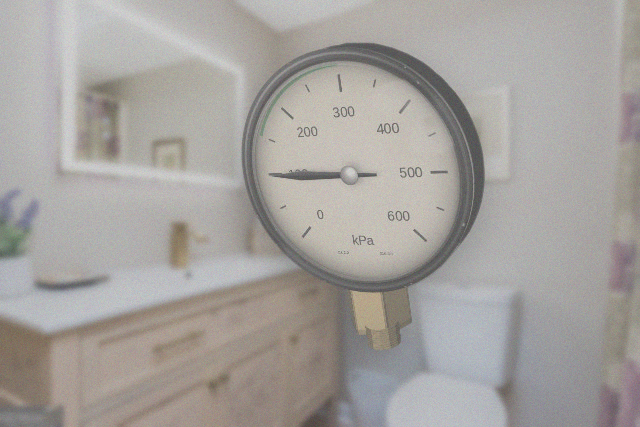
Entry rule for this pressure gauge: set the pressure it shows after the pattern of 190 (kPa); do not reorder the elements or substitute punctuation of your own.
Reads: 100 (kPa)
